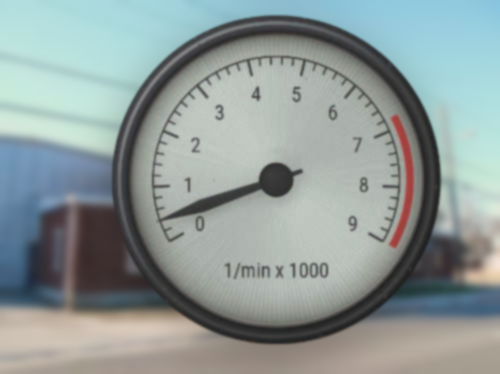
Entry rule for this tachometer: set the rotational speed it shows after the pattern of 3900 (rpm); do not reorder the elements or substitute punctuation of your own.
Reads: 400 (rpm)
